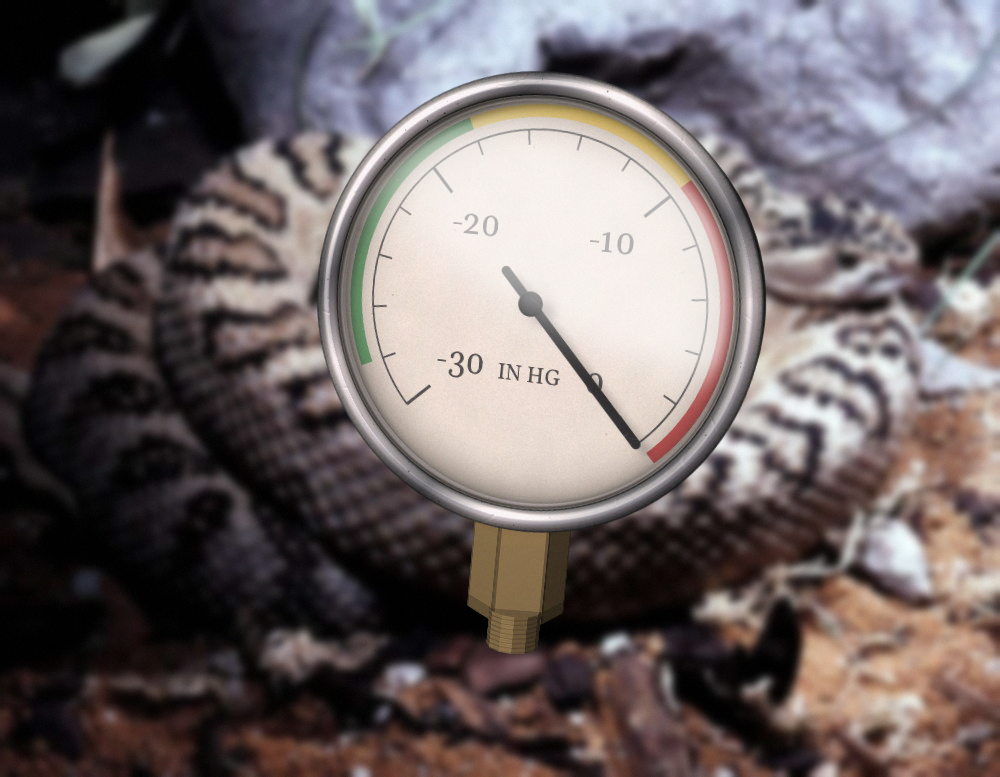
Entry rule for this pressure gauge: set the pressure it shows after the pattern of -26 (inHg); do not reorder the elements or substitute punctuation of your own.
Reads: 0 (inHg)
